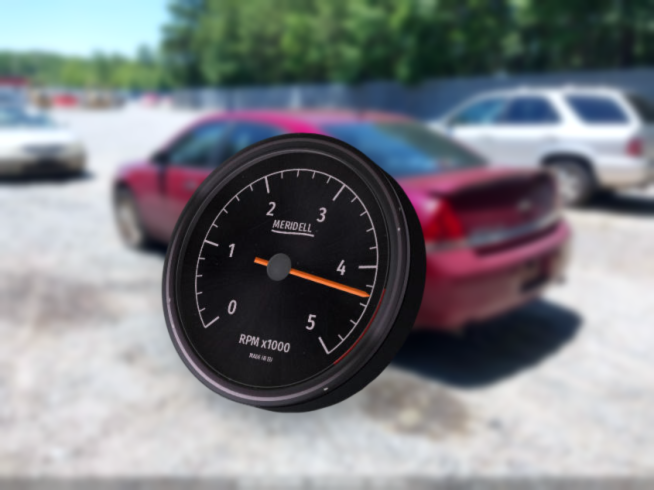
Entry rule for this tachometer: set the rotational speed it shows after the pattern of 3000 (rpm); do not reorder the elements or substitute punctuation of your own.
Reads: 4300 (rpm)
